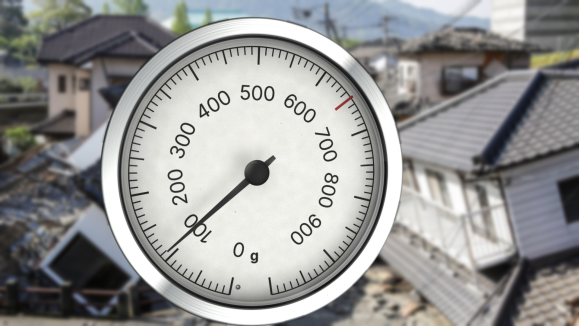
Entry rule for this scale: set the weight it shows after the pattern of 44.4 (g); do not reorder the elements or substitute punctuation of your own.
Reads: 110 (g)
